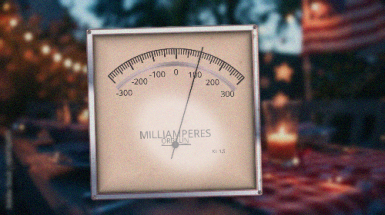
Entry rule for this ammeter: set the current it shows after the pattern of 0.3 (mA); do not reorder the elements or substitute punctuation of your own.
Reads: 100 (mA)
